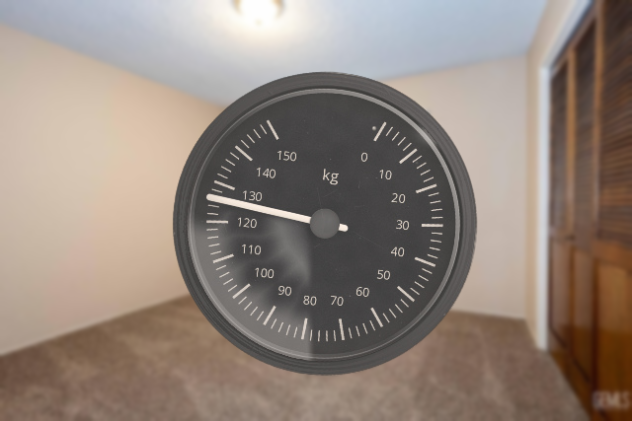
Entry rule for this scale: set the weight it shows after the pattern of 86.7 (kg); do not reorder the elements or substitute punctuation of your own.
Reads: 126 (kg)
